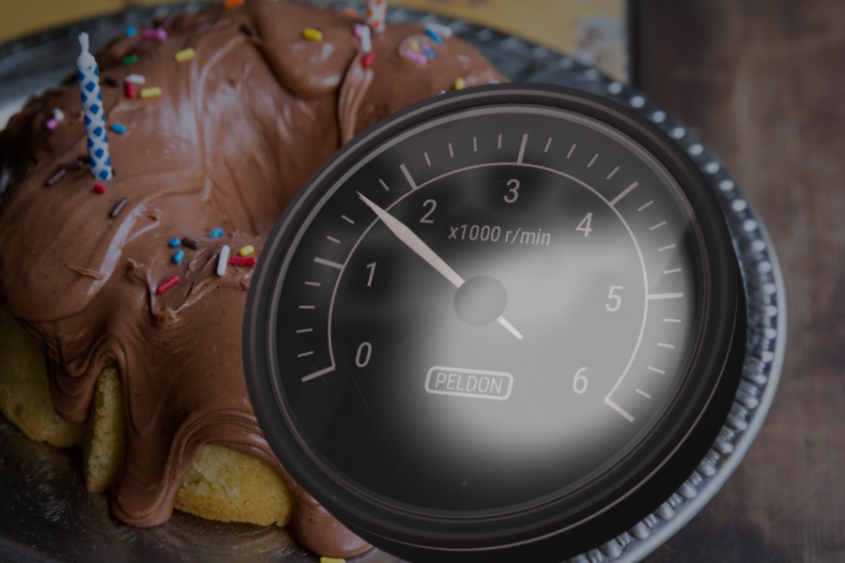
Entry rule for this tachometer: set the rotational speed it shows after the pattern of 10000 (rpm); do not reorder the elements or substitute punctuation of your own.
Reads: 1600 (rpm)
